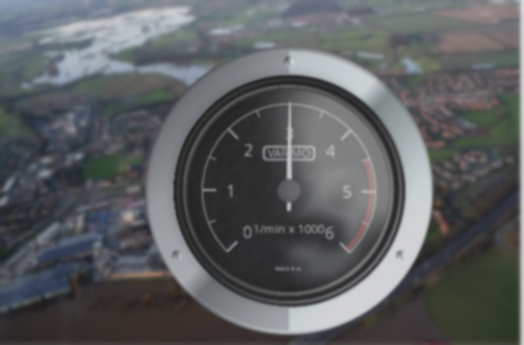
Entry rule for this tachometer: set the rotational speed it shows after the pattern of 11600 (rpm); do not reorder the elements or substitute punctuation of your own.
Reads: 3000 (rpm)
